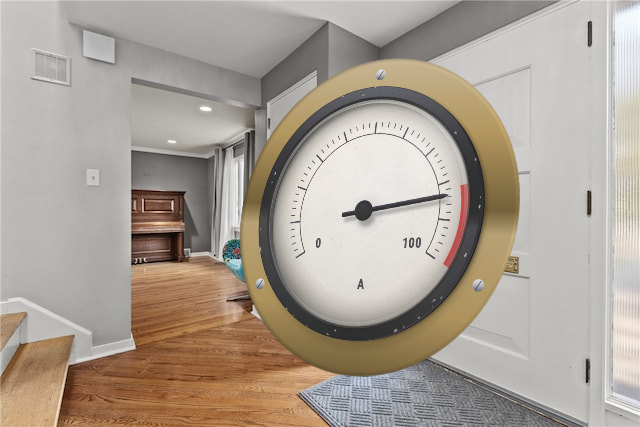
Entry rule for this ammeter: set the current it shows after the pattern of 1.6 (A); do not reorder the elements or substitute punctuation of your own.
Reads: 84 (A)
